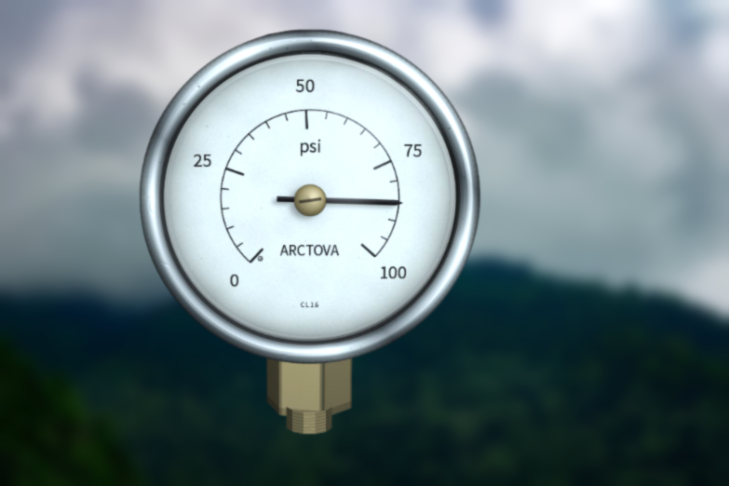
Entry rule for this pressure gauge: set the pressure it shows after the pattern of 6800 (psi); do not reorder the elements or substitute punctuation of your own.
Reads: 85 (psi)
